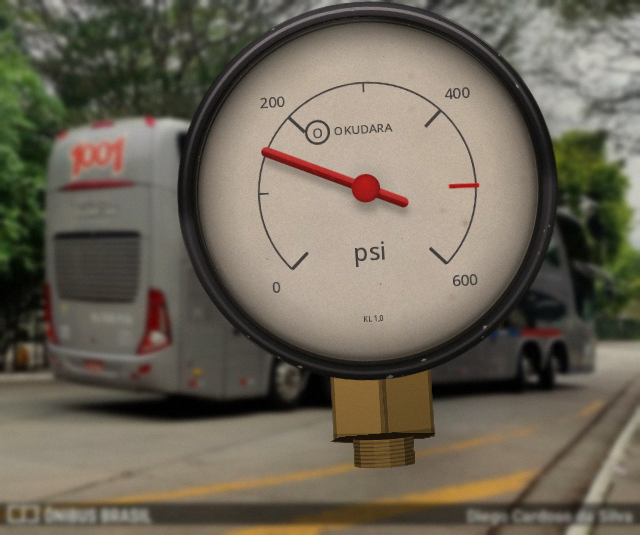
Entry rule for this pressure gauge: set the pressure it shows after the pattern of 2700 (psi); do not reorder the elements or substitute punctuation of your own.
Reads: 150 (psi)
